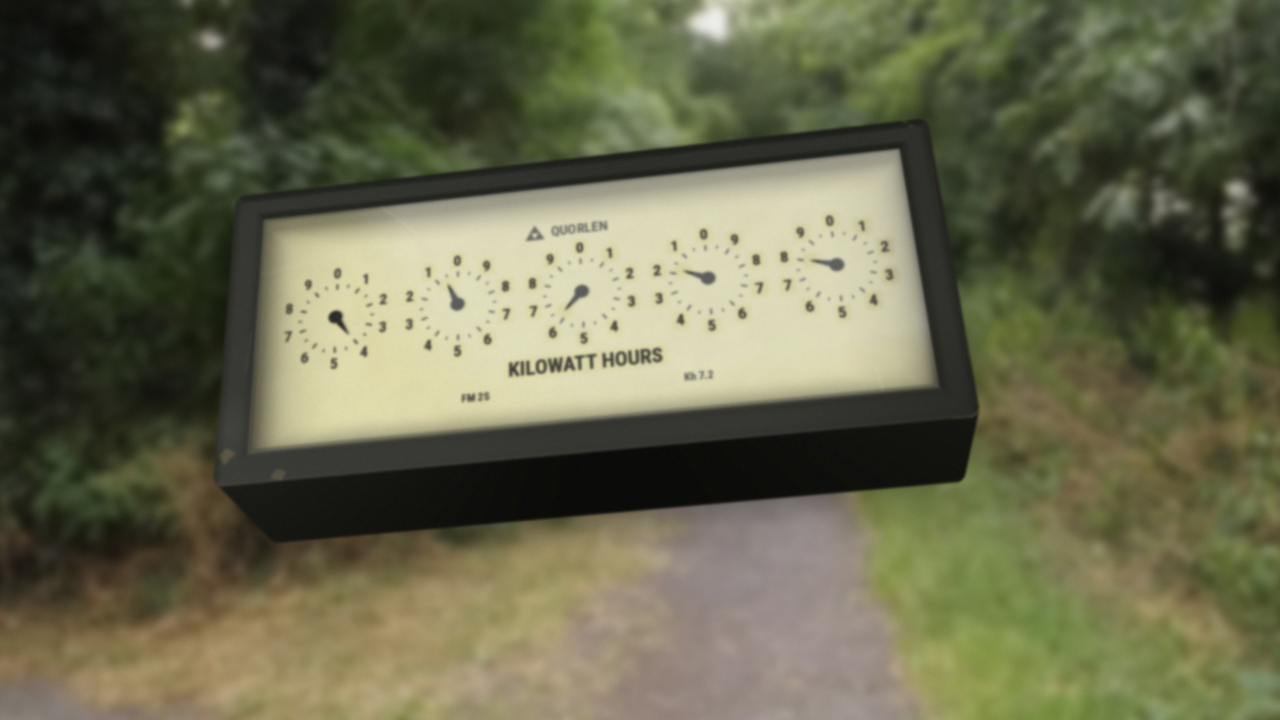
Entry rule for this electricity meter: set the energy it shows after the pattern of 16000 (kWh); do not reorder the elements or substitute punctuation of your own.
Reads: 40618 (kWh)
